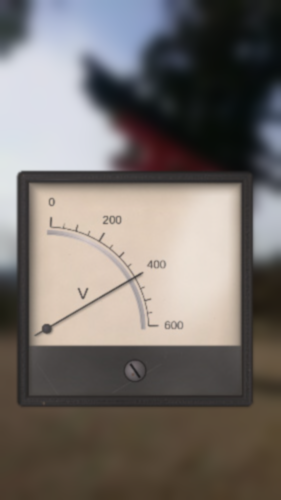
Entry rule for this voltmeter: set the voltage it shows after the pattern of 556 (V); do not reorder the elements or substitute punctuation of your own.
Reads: 400 (V)
